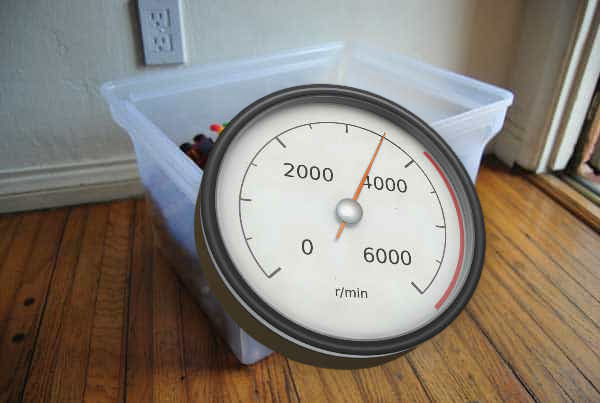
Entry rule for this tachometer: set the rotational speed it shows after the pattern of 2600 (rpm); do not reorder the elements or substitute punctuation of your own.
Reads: 3500 (rpm)
